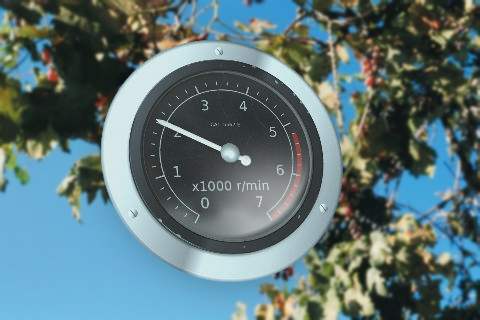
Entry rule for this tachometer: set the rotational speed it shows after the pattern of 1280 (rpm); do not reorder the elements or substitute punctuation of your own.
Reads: 2000 (rpm)
